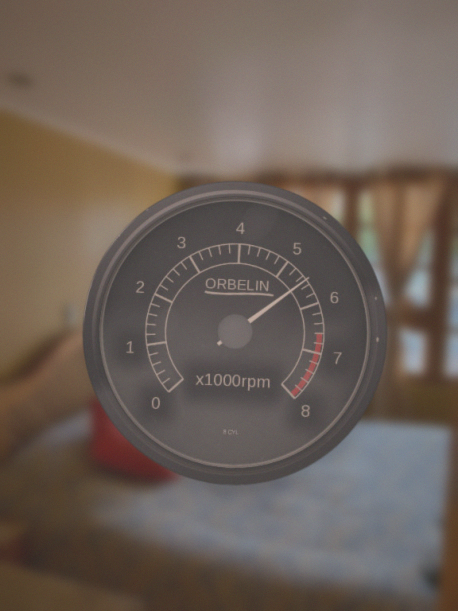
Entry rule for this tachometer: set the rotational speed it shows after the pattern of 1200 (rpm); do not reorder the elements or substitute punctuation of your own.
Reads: 5500 (rpm)
